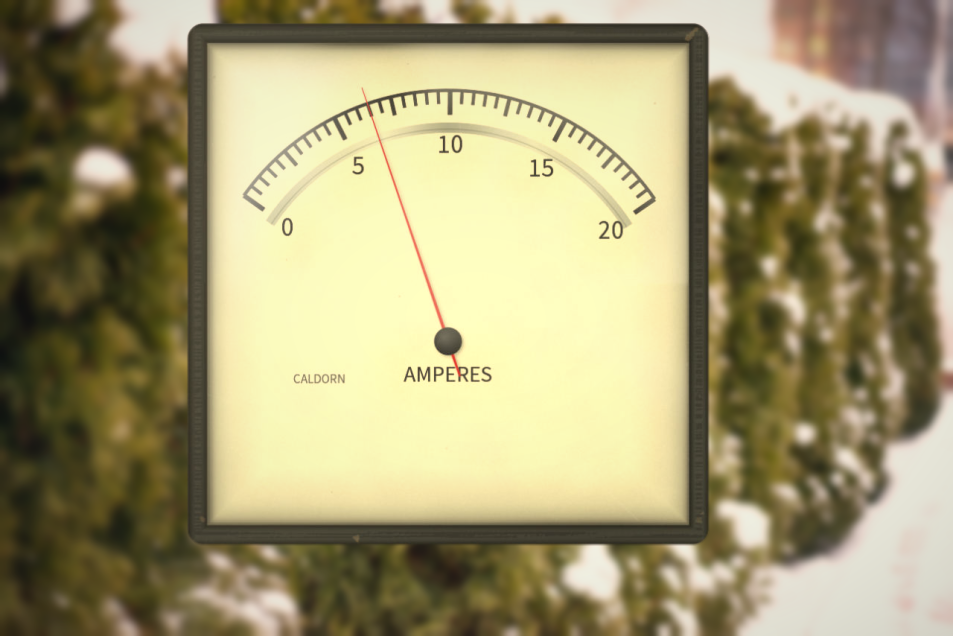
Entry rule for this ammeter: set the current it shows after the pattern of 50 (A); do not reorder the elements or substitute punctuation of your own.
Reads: 6.5 (A)
